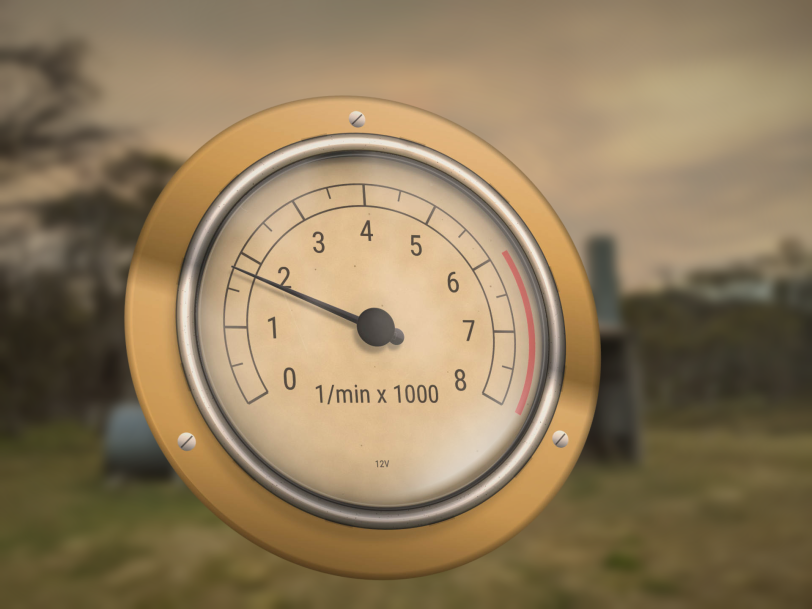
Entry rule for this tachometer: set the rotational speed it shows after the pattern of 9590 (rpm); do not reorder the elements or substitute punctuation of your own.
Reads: 1750 (rpm)
